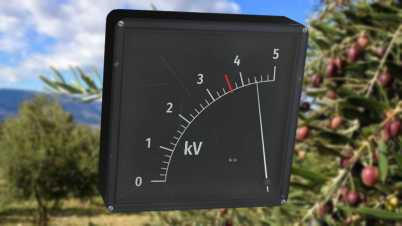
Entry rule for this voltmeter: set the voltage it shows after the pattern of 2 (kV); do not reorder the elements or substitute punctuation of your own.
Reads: 4.4 (kV)
